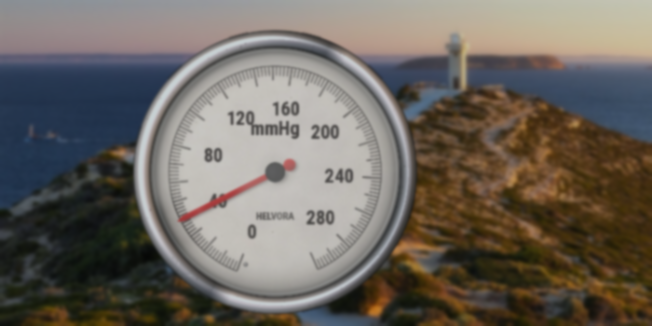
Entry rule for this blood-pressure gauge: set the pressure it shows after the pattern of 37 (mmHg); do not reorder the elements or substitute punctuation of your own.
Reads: 40 (mmHg)
